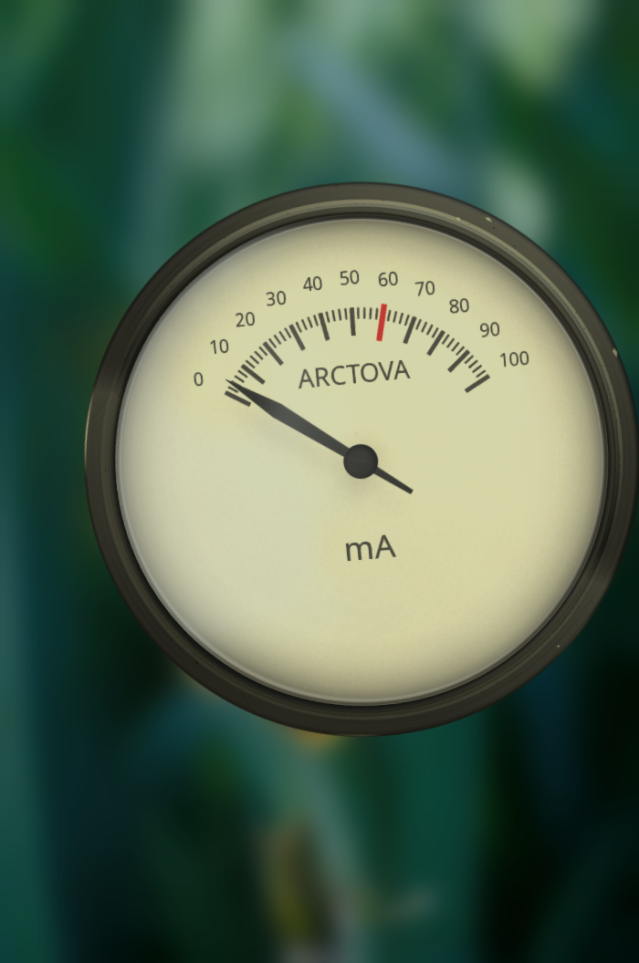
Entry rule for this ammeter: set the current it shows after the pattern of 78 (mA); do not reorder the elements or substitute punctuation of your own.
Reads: 4 (mA)
